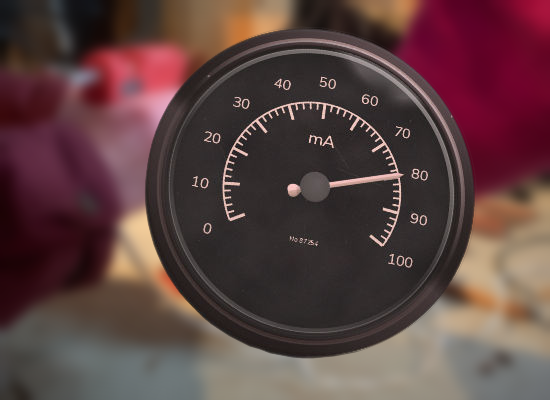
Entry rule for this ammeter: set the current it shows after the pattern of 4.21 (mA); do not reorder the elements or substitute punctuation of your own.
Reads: 80 (mA)
